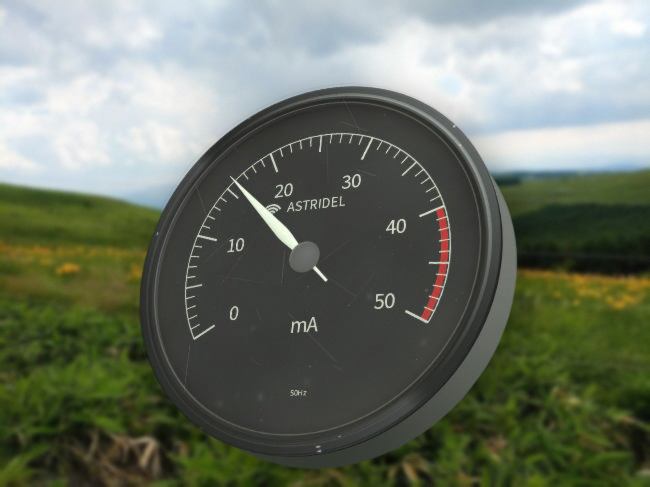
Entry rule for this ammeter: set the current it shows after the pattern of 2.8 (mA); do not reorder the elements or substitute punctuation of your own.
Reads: 16 (mA)
